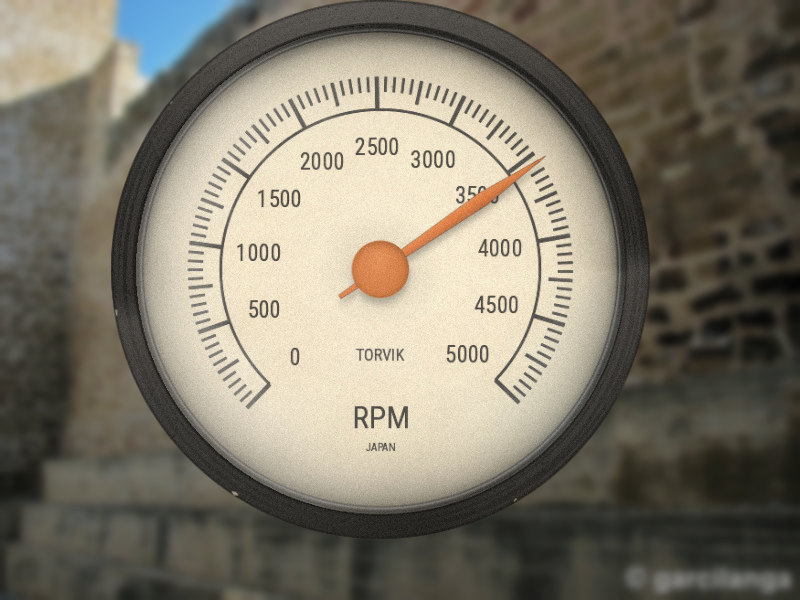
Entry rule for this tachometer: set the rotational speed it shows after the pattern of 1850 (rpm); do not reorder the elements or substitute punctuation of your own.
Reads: 3550 (rpm)
